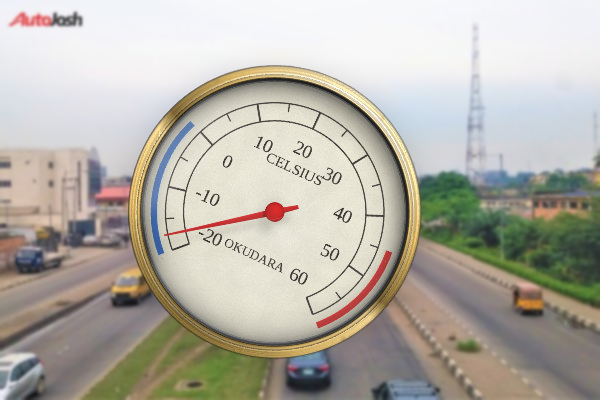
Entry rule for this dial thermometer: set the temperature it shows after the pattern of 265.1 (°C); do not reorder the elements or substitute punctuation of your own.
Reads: -17.5 (°C)
